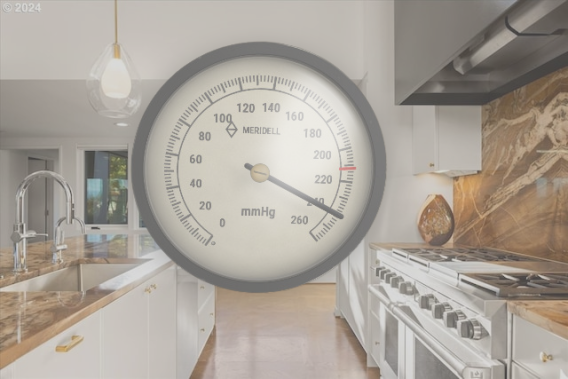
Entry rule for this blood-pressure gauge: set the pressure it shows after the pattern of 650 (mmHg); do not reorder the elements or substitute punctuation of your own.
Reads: 240 (mmHg)
